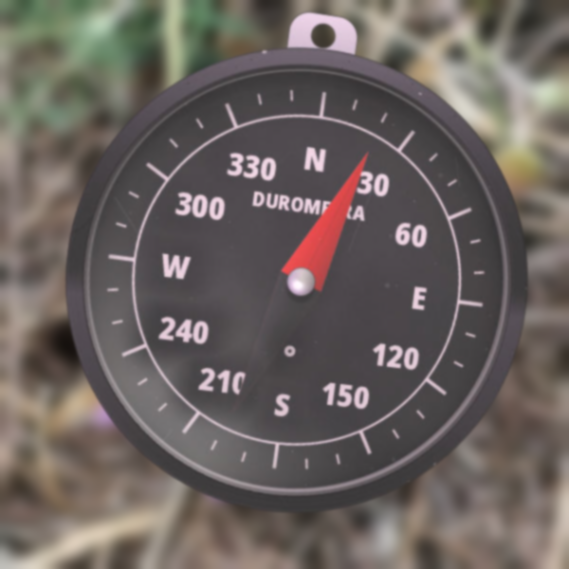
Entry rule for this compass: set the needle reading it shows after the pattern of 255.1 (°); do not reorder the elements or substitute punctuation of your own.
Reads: 20 (°)
